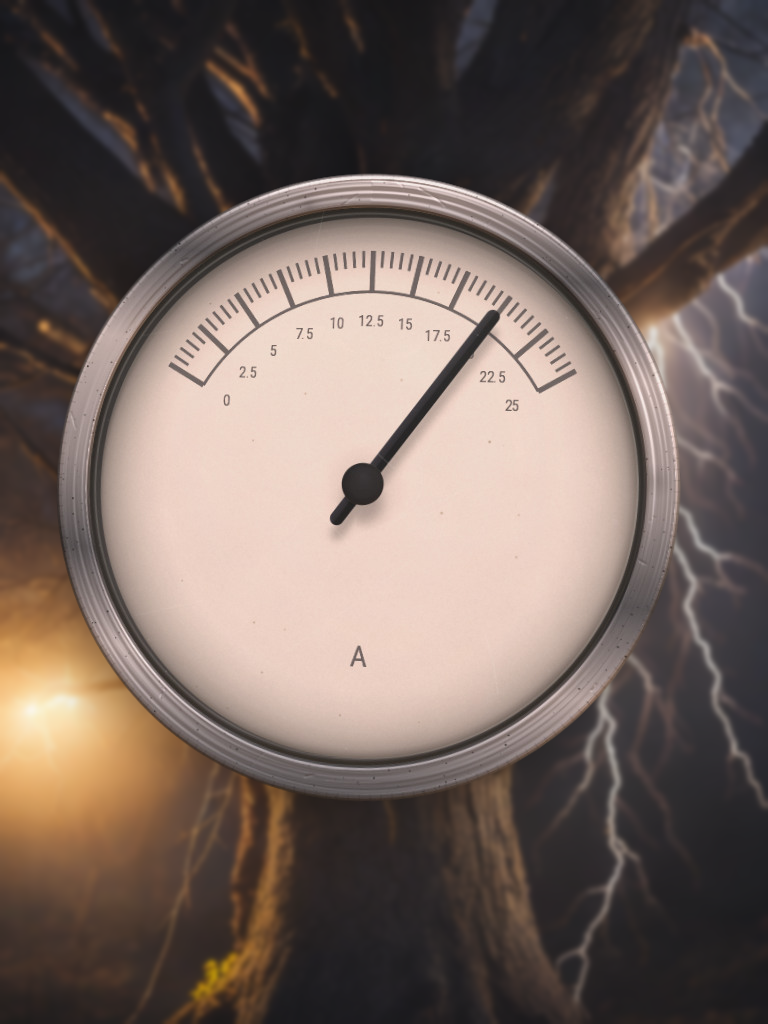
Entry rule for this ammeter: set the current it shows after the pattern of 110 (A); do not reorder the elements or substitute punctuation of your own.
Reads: 20 (A)
